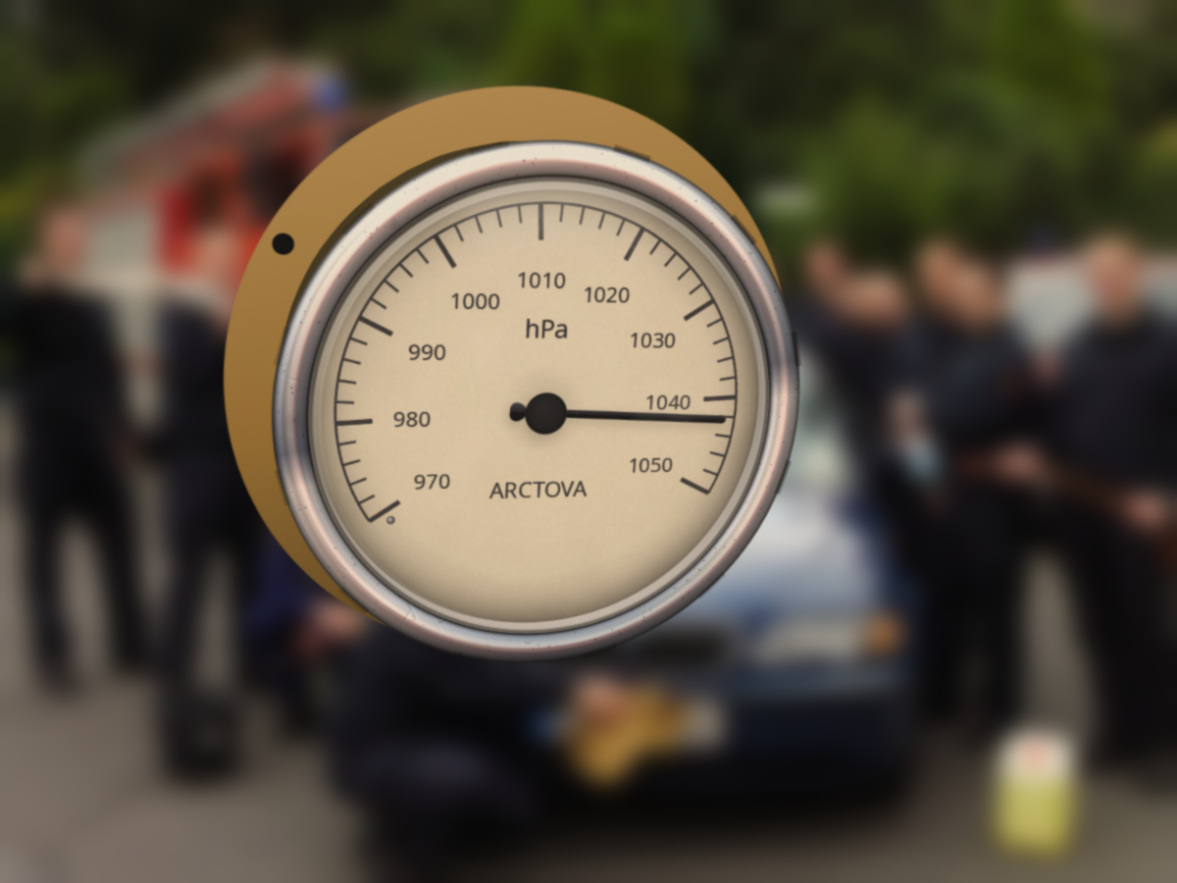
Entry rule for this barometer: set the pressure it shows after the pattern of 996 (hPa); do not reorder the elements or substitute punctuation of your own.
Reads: 1042 (hPa)
